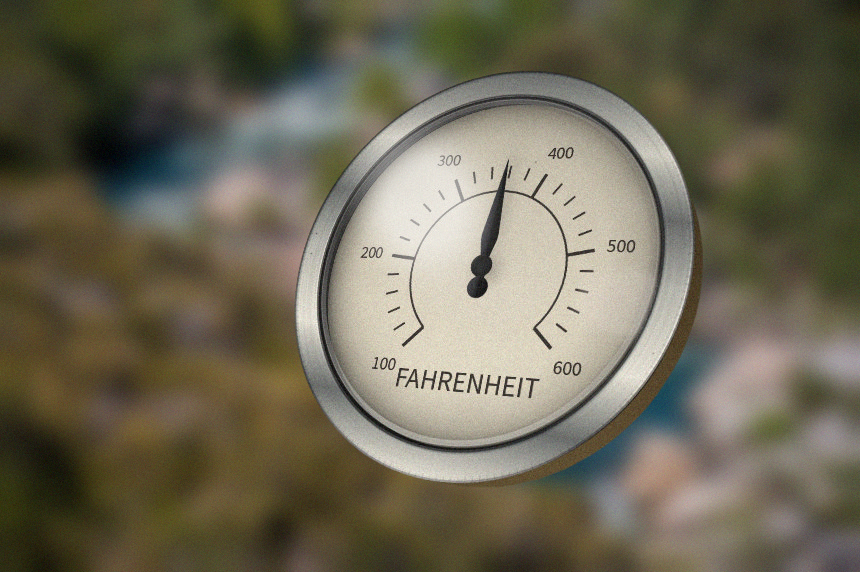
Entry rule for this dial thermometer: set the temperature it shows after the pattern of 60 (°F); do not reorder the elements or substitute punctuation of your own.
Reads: 360 (°F)
